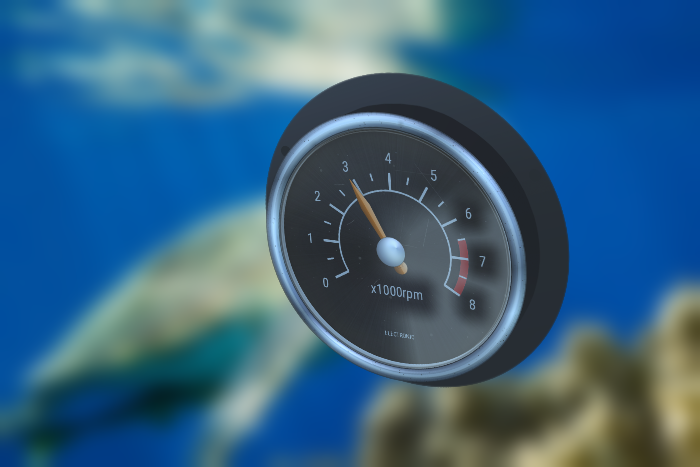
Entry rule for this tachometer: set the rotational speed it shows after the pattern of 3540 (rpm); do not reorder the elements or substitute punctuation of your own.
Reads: 3000 (rpm)
